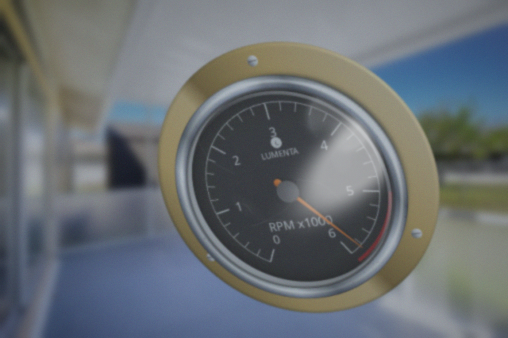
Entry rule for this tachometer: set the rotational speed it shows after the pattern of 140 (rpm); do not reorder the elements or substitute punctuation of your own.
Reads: 5800 (rpm)
